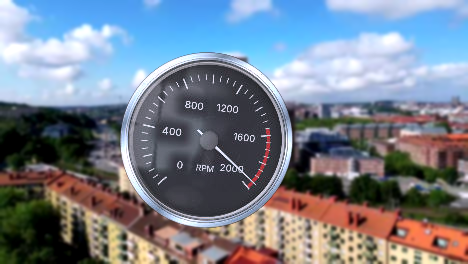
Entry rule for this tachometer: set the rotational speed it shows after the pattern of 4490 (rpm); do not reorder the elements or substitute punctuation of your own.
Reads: 1950 (rpm)
